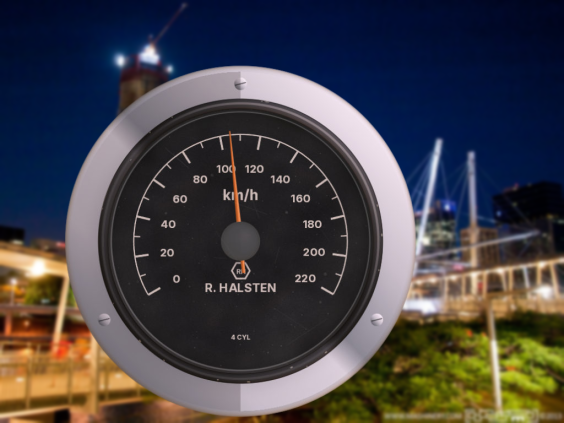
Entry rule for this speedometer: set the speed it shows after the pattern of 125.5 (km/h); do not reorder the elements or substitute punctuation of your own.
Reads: 105 (km/h)
